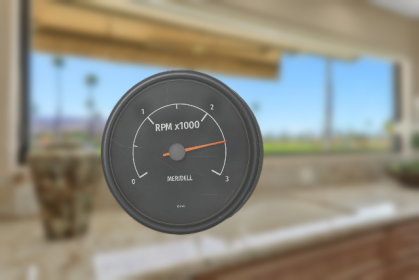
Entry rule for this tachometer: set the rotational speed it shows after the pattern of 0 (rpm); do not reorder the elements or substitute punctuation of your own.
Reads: 2500 (rpm)
